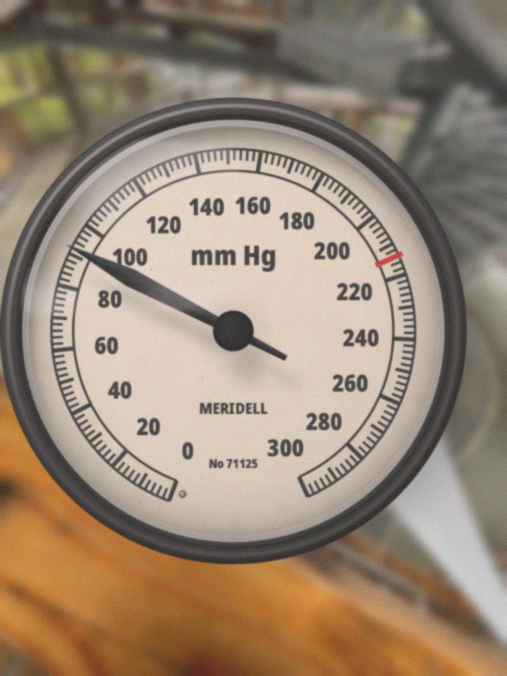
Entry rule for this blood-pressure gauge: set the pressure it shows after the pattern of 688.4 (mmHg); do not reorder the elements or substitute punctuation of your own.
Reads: 92 (mmHg)
